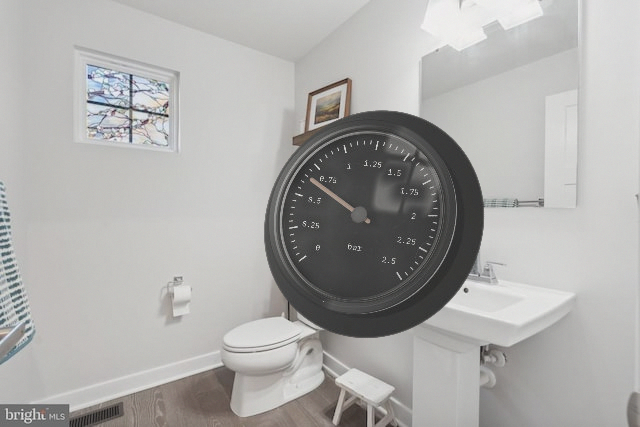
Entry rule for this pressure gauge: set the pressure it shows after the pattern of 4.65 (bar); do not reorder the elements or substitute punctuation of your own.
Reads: 0.65 (bar)
